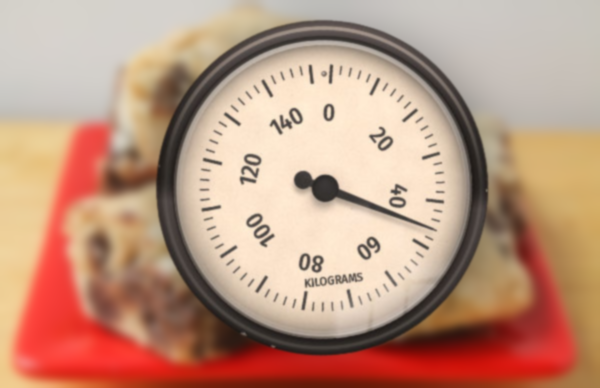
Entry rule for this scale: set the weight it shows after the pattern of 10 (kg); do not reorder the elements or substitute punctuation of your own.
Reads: 46 (kg)
